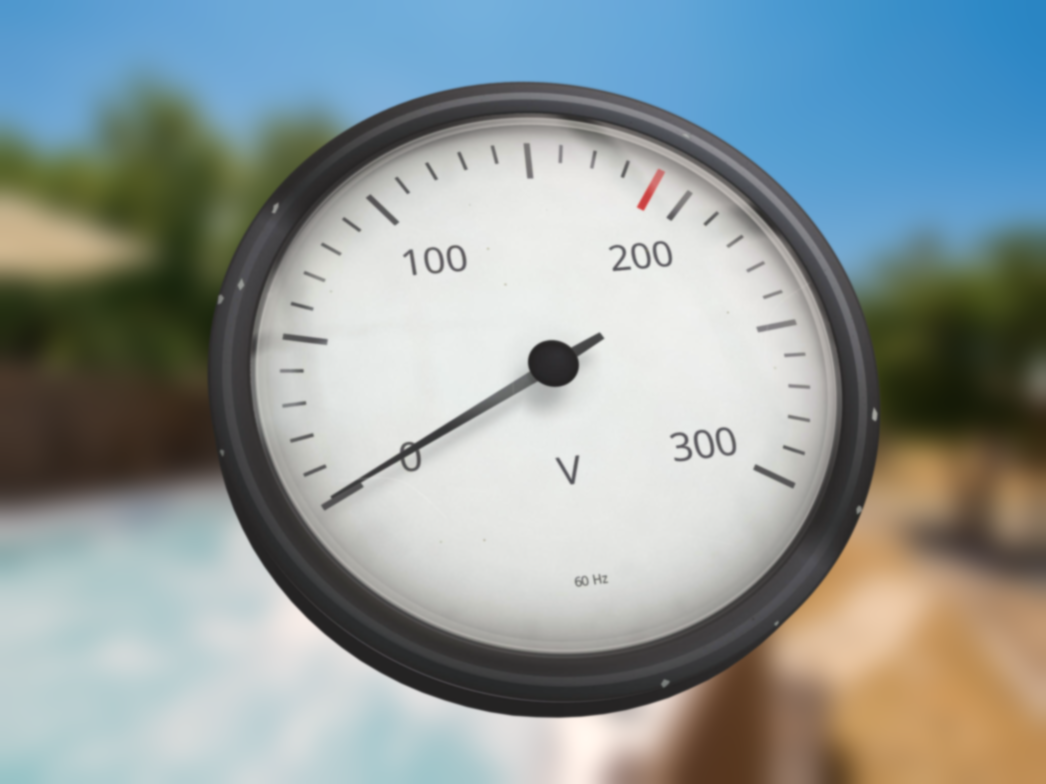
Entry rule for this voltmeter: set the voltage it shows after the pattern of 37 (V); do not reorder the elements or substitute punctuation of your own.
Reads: 0 (V)
